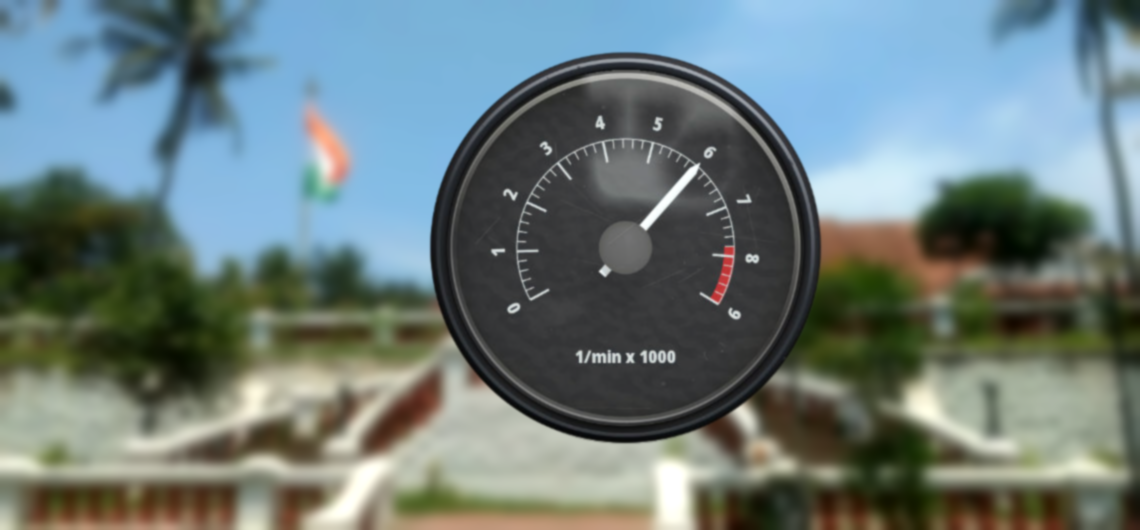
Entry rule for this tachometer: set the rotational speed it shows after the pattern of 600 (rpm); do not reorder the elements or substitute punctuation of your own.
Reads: 6000 (rpm)
